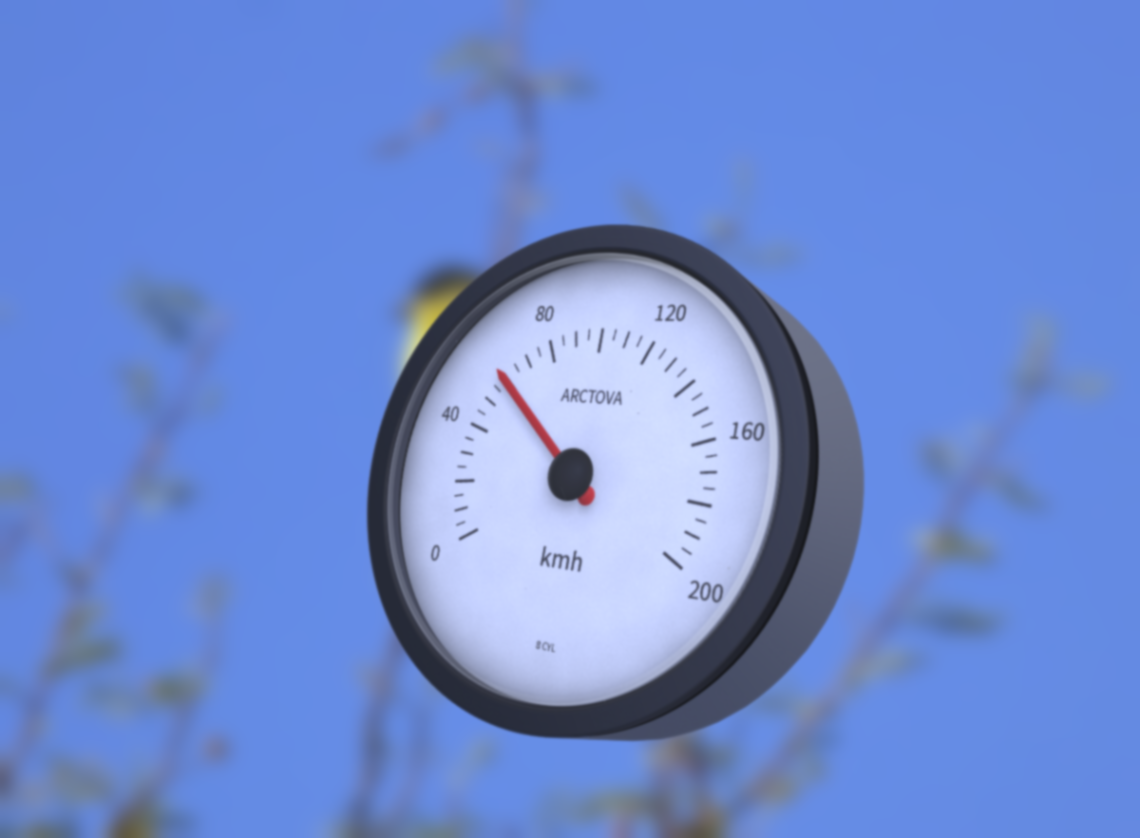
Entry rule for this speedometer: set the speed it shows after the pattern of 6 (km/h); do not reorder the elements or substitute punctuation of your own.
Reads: 60 (km/h)
